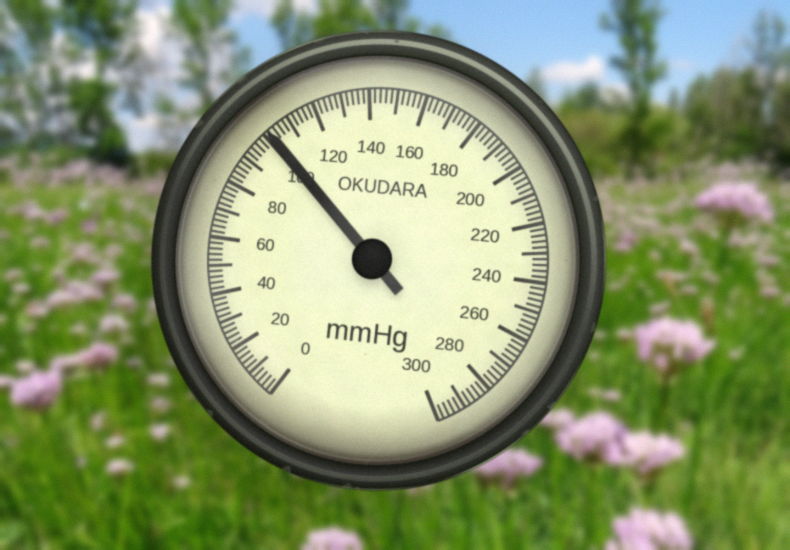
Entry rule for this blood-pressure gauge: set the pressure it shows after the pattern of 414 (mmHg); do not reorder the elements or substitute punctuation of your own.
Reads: 102 (mmHg)
